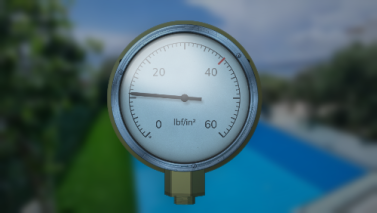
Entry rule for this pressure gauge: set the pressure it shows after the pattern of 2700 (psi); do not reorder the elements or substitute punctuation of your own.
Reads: 11 (psi)
